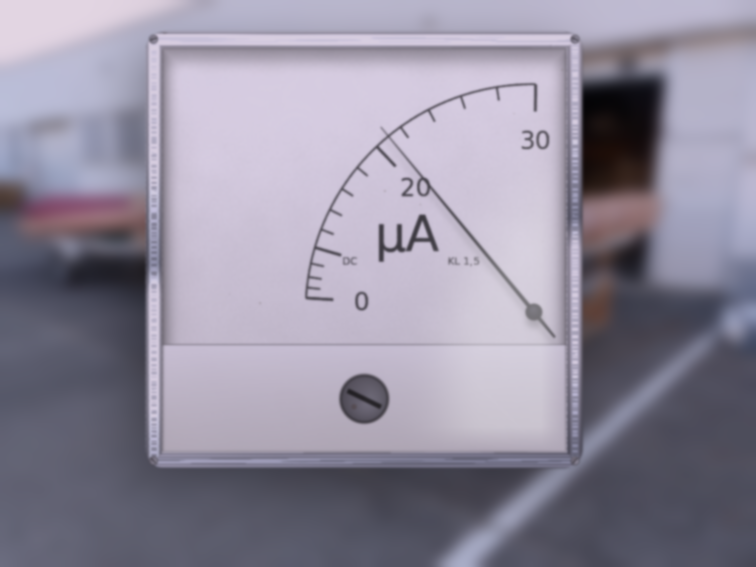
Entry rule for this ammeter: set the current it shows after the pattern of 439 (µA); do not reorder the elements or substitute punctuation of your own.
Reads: 21 (µA)
